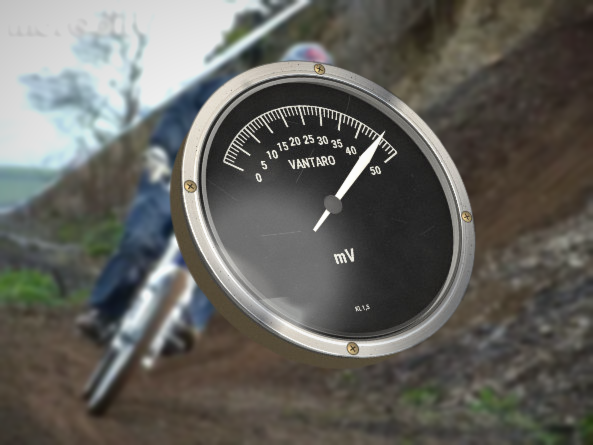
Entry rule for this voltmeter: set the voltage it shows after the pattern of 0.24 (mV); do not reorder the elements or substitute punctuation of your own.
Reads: 45 (mV)
